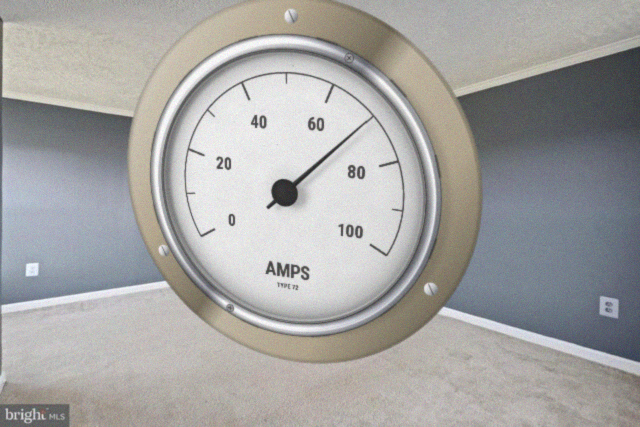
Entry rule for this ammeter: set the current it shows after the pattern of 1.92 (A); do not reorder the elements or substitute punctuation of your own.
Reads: 70 (A)
